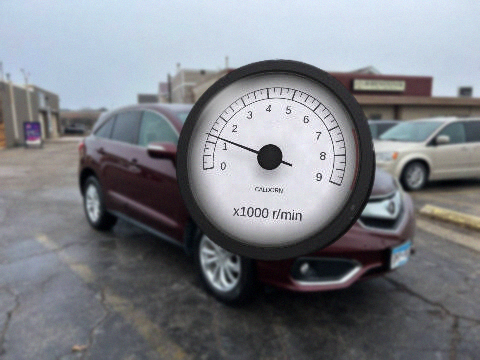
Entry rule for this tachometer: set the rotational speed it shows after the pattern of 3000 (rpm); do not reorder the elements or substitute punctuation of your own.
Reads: 1250 (rpm)
